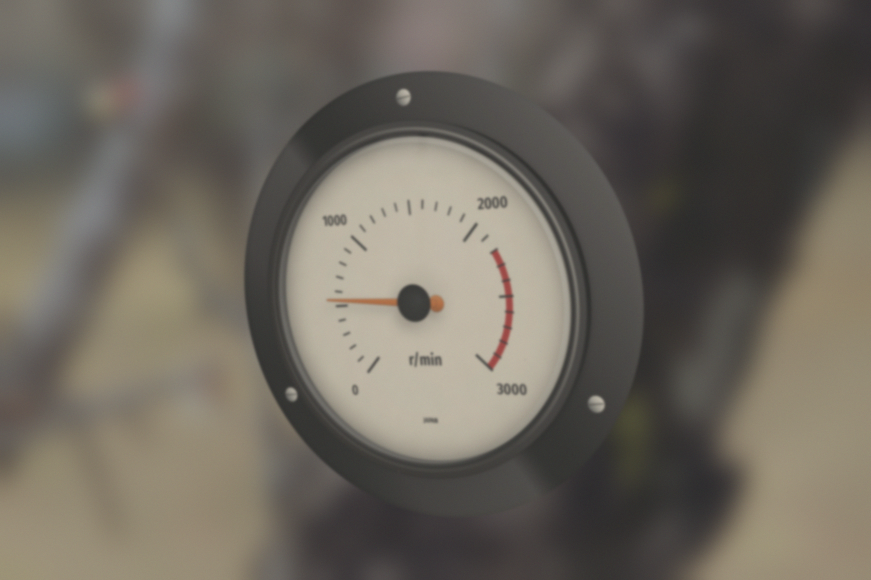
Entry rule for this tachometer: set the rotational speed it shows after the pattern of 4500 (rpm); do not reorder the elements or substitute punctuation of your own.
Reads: 550 (rpm)
